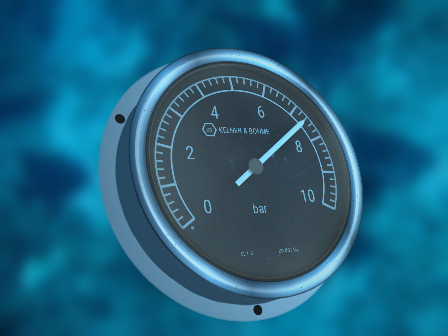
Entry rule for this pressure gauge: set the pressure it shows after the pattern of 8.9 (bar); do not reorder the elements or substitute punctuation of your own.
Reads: 7.4 (bar)
